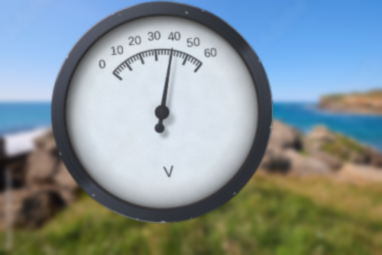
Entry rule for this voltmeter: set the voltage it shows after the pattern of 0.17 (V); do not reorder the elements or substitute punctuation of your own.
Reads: 40 (V)
